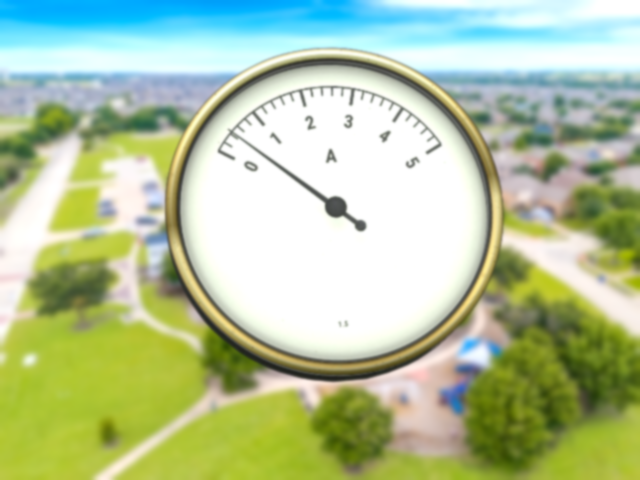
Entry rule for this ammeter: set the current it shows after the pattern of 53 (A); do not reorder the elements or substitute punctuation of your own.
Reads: 0.4 (A)
